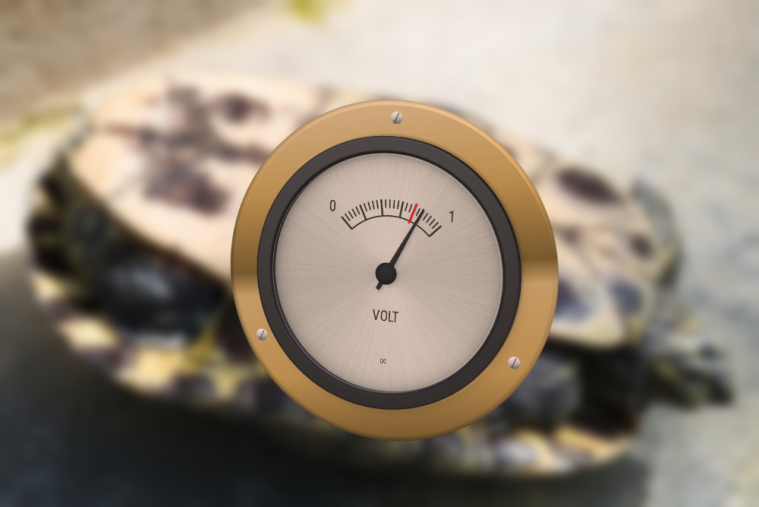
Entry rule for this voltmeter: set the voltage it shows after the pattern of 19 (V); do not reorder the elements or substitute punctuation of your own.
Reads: 0.8 (V)
